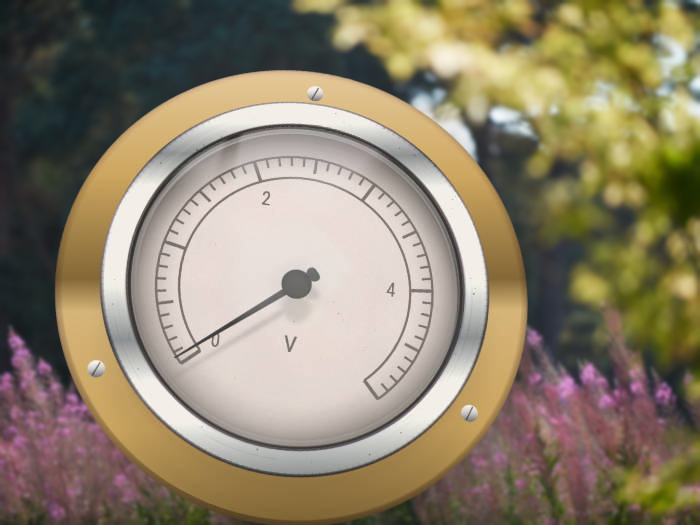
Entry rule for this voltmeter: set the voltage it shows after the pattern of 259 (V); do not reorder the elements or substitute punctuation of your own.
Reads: 0.05 (V)
